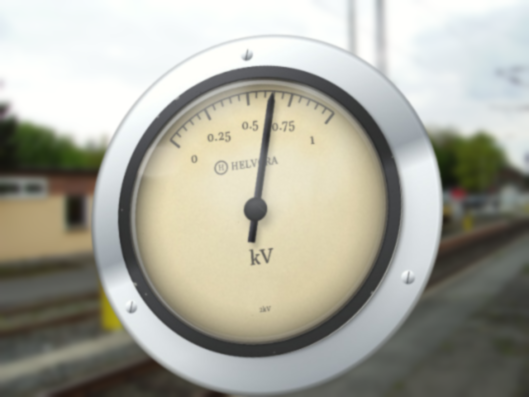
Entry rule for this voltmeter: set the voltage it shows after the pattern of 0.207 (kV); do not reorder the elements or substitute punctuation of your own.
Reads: 0.65 (kV)
